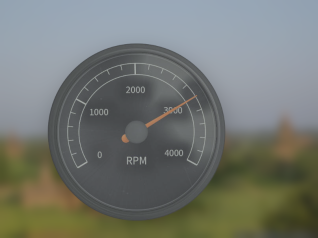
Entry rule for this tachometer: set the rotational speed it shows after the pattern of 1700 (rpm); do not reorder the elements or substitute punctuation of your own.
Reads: 3000 (rpm)
